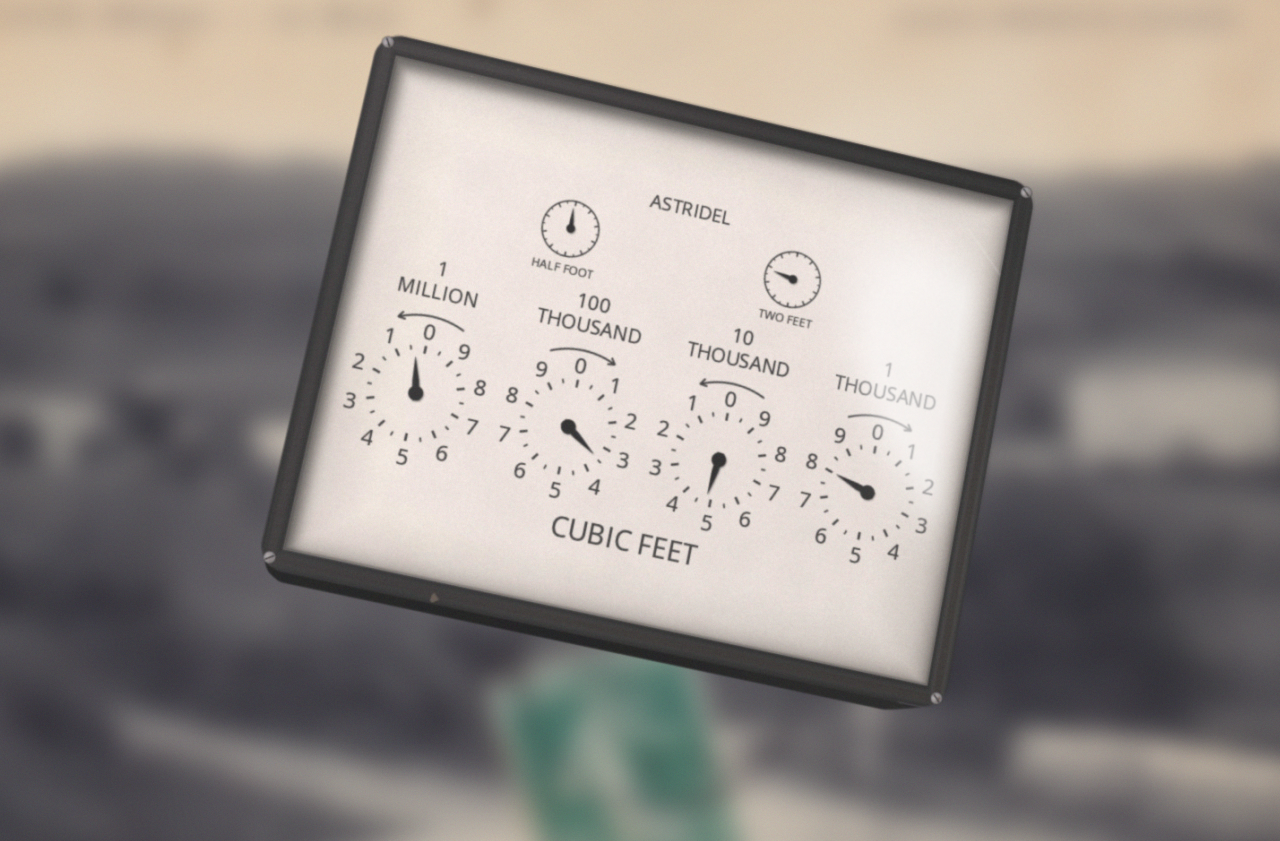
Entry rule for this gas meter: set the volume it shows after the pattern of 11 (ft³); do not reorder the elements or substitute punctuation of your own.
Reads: 34800 (ft³)
